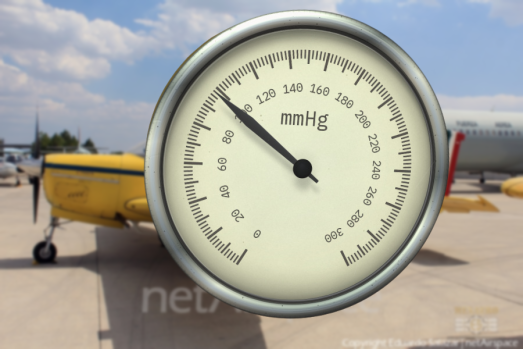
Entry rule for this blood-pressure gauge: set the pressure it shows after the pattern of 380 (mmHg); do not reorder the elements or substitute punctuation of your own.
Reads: 98 (mmHg)
